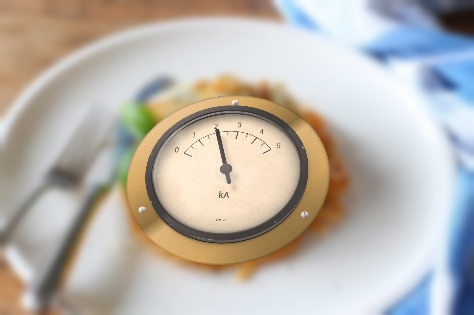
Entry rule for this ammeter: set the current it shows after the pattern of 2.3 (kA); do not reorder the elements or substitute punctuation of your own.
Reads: 2 (kA)
